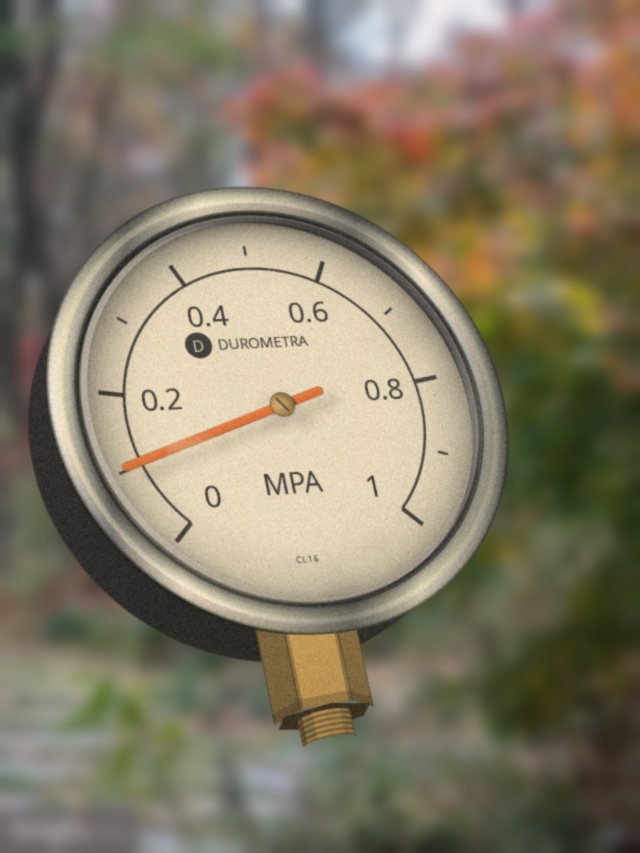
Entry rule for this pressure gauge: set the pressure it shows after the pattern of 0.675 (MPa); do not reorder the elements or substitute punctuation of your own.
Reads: 0.1 (MPa)
